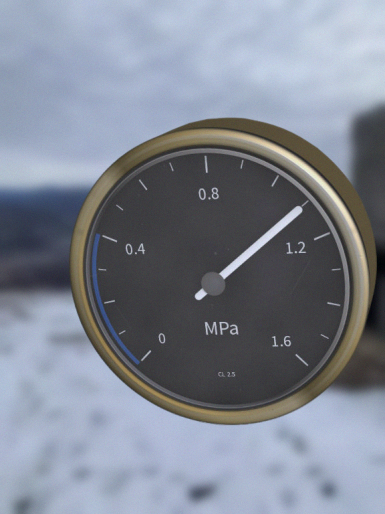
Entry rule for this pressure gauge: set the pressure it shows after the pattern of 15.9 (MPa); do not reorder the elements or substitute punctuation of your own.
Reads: 1.1 (MPa)
